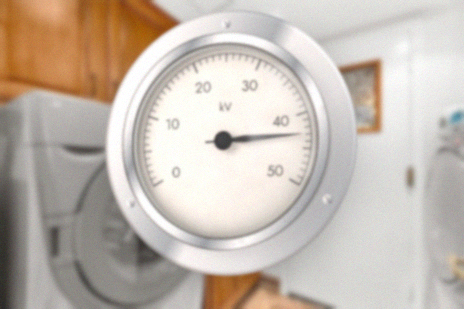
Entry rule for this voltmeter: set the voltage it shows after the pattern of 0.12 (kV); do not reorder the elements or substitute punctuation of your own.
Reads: 43 (kV)
